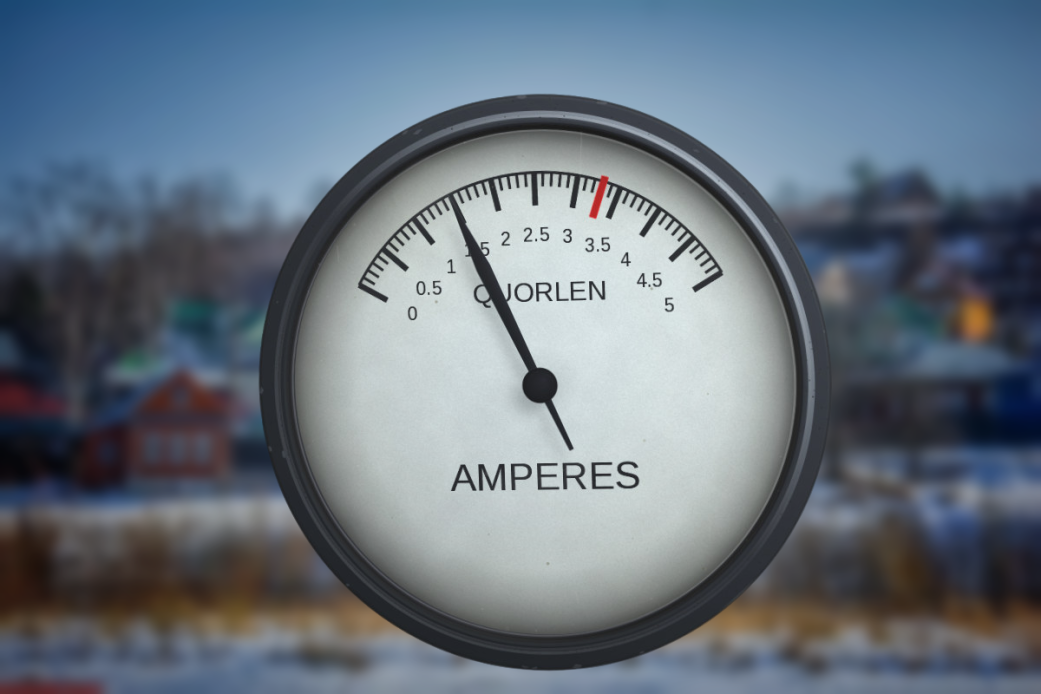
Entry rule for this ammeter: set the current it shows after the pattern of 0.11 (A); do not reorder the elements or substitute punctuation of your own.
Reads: 1.5 (A)
